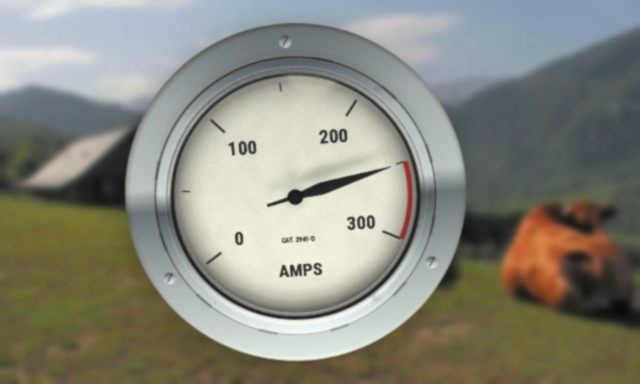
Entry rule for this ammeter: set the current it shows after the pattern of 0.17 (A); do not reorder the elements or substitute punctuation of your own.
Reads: 250 (A)
